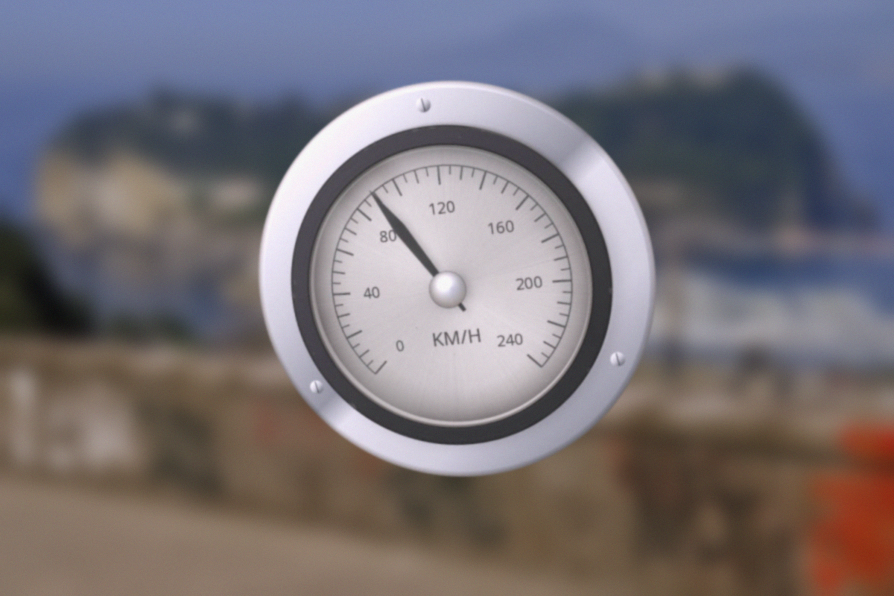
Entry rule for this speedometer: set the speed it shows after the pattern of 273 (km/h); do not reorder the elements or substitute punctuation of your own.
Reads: 90 (km/h)
